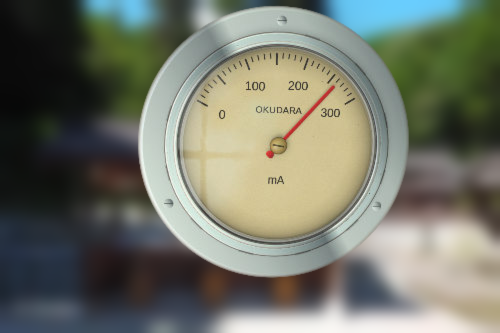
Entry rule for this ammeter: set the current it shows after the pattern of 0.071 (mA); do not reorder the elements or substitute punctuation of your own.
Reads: 260 (mA)
